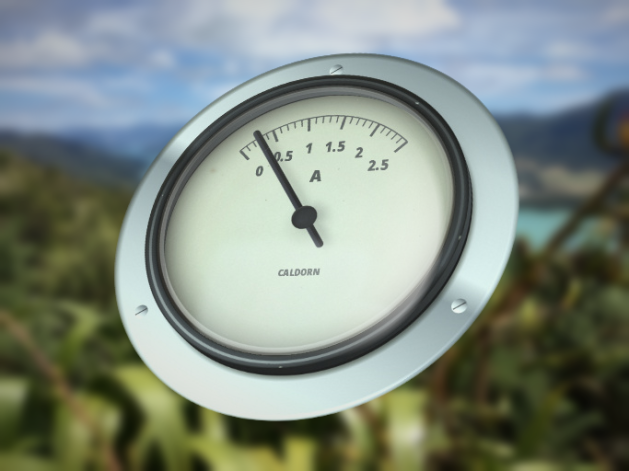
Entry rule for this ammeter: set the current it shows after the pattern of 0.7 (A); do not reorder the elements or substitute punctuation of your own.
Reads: 0.3 (A)
